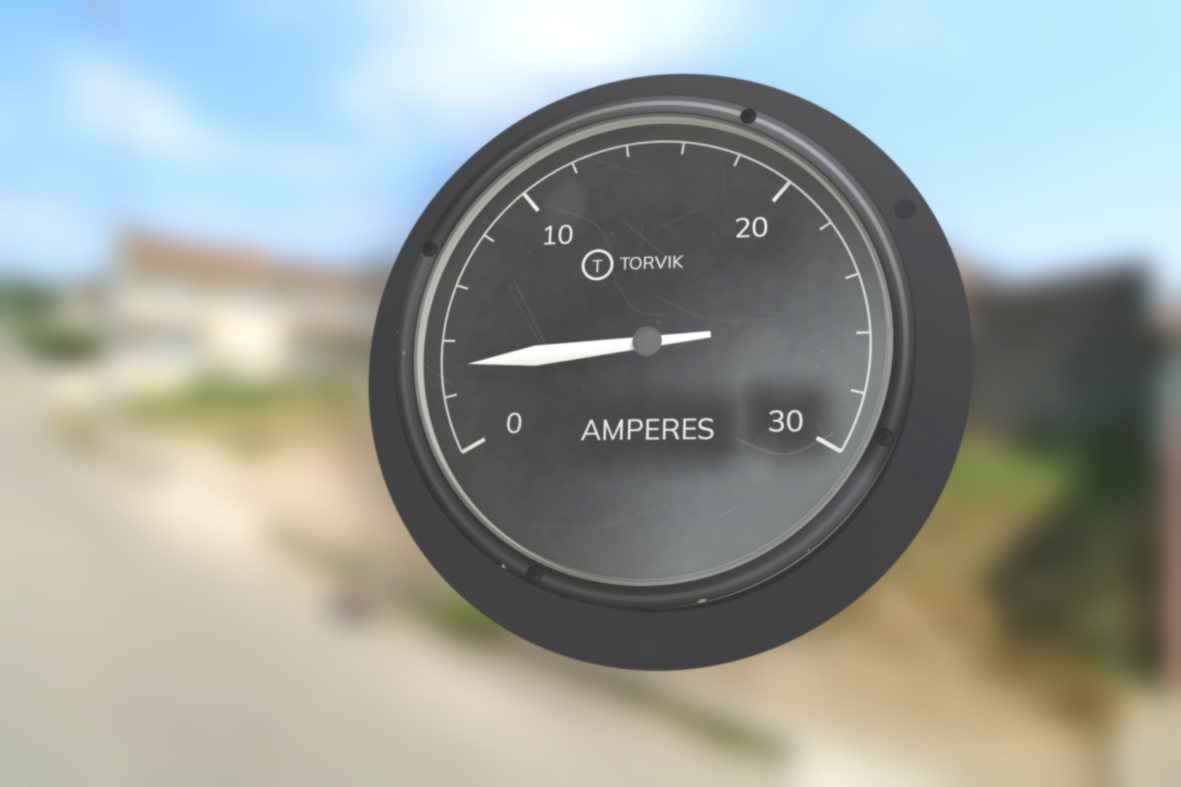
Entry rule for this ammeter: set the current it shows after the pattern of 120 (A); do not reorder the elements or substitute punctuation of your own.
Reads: 3 (A)
